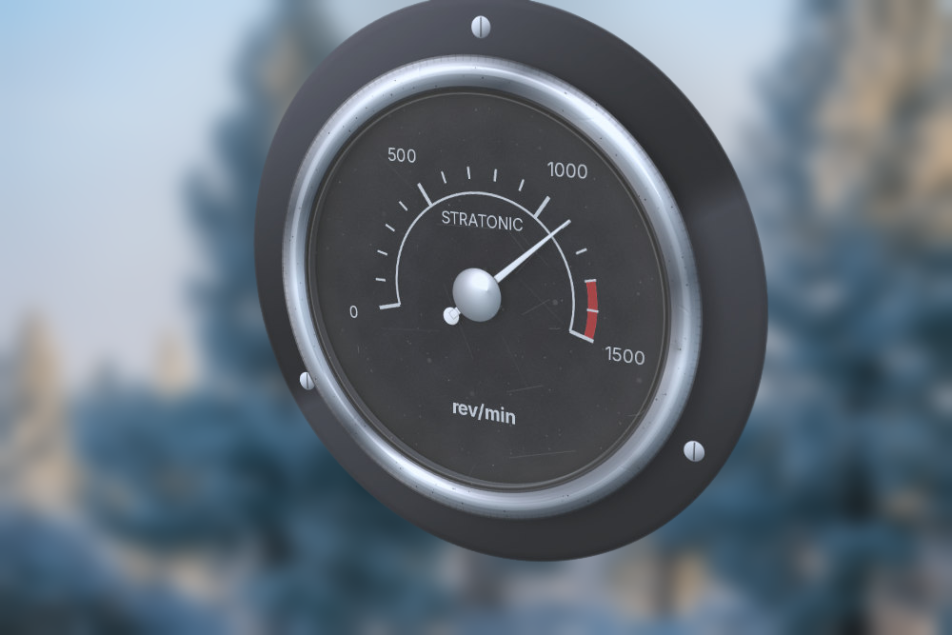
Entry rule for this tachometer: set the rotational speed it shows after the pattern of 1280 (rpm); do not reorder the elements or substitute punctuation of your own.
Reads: 1100 (rpm)
